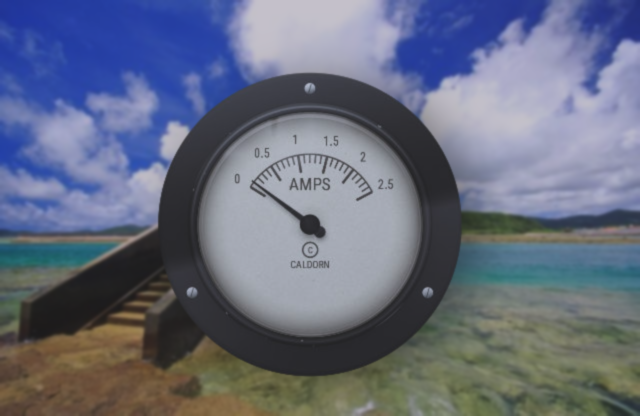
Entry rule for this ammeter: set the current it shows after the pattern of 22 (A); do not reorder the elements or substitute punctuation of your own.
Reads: 0.1 (A)
